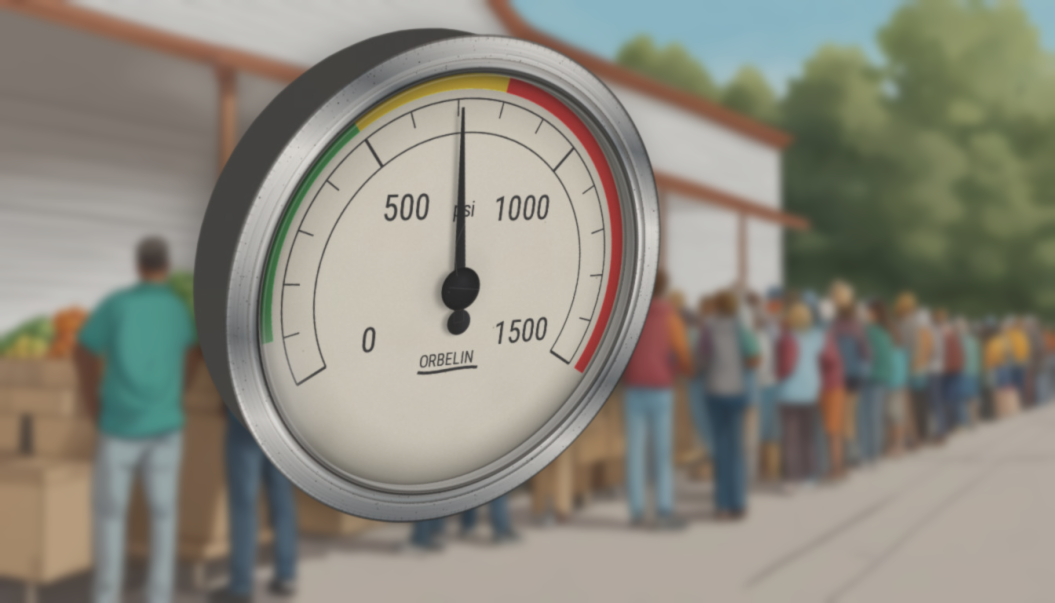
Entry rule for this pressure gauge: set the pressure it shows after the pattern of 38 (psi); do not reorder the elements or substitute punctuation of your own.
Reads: 700 (psi)
